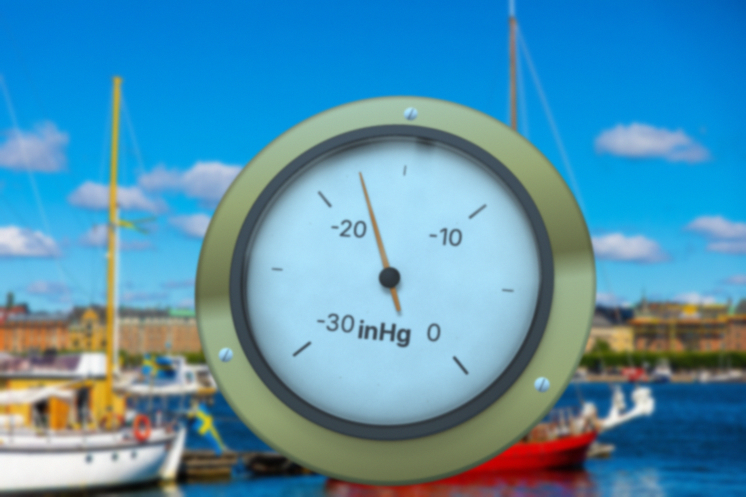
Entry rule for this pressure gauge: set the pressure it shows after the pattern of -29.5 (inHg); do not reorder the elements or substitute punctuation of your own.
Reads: -17.5 (inHg)
